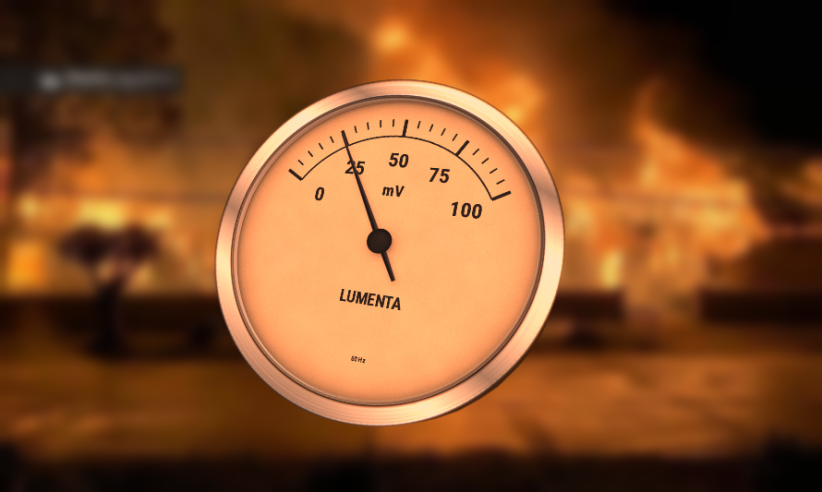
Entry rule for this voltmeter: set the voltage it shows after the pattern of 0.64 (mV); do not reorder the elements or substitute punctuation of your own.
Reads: 25 (mV)
